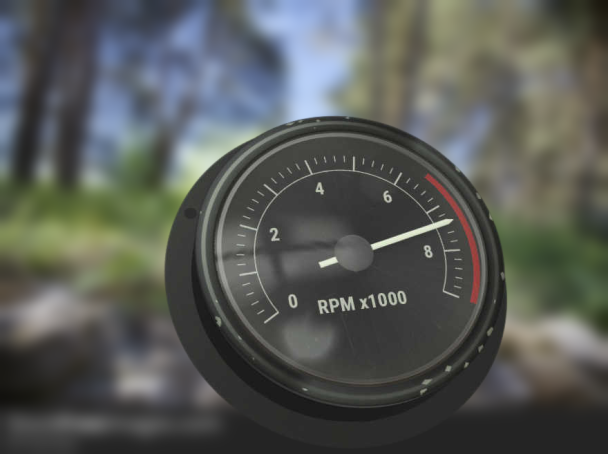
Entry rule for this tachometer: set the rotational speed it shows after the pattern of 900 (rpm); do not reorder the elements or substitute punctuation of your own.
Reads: 7400 (rpm)
